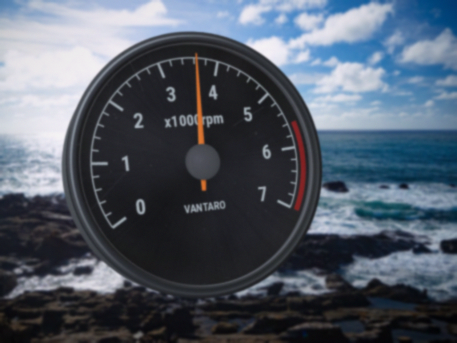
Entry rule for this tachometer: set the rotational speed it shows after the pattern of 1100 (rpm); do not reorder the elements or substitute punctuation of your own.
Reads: 3600 (rpm)
